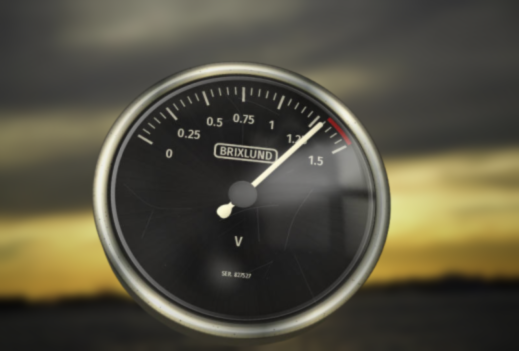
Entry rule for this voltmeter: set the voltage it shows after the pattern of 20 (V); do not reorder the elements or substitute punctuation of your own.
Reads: 1.3 (V)
